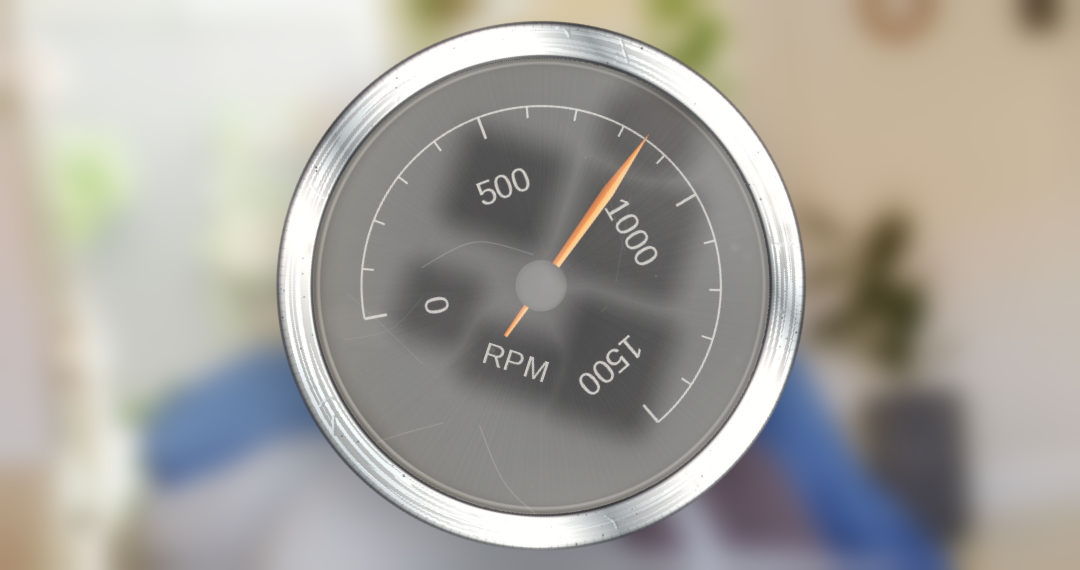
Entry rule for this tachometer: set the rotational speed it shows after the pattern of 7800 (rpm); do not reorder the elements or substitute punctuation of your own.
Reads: 850 (rpm)
